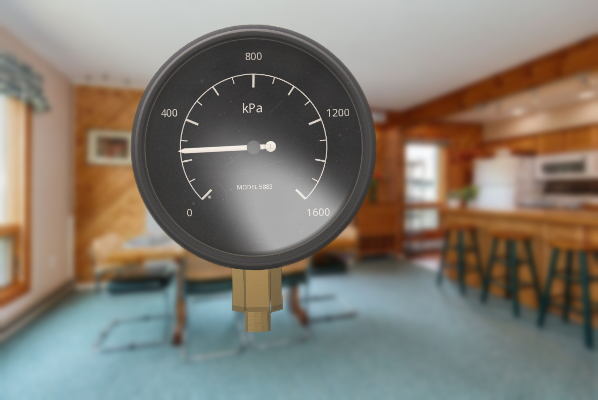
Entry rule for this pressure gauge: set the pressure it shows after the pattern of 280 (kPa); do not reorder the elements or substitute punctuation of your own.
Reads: 250 (kPa)
